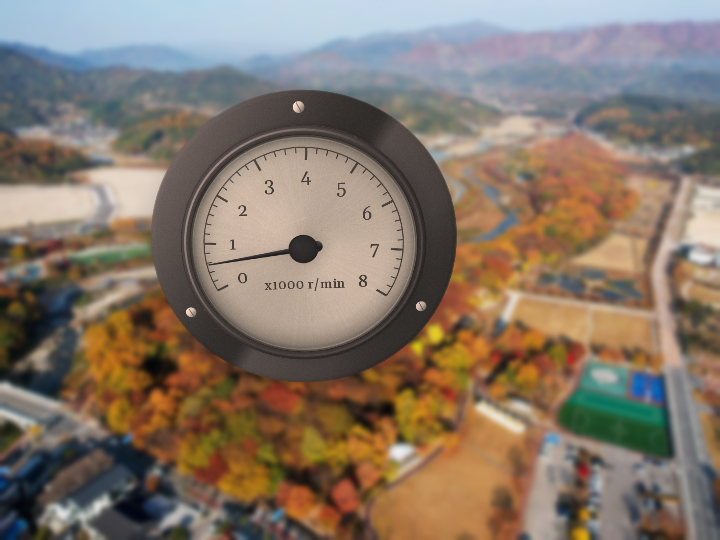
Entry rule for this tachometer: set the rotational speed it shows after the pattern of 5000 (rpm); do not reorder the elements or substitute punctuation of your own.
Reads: 600 (rpm)
